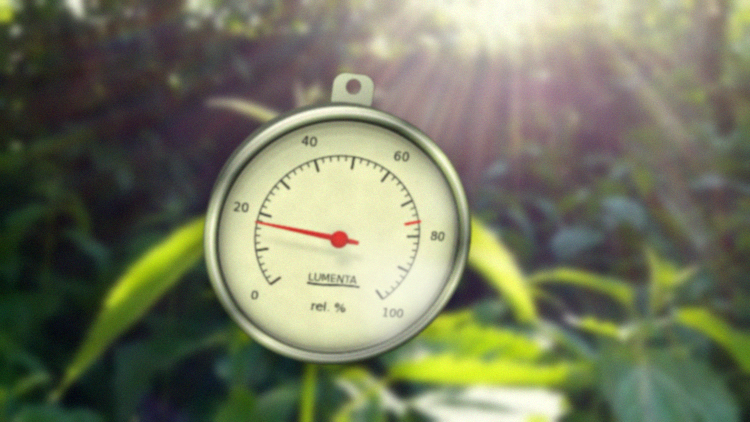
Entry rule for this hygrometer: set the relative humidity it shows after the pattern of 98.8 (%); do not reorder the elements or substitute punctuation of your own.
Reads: 18 (%)
